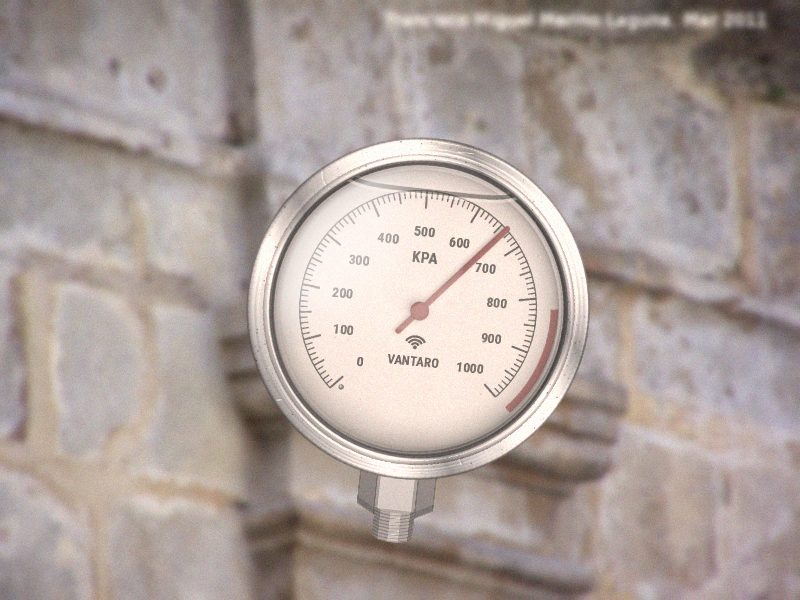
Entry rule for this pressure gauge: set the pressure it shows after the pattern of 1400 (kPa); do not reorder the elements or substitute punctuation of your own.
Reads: 660 (kPa)
